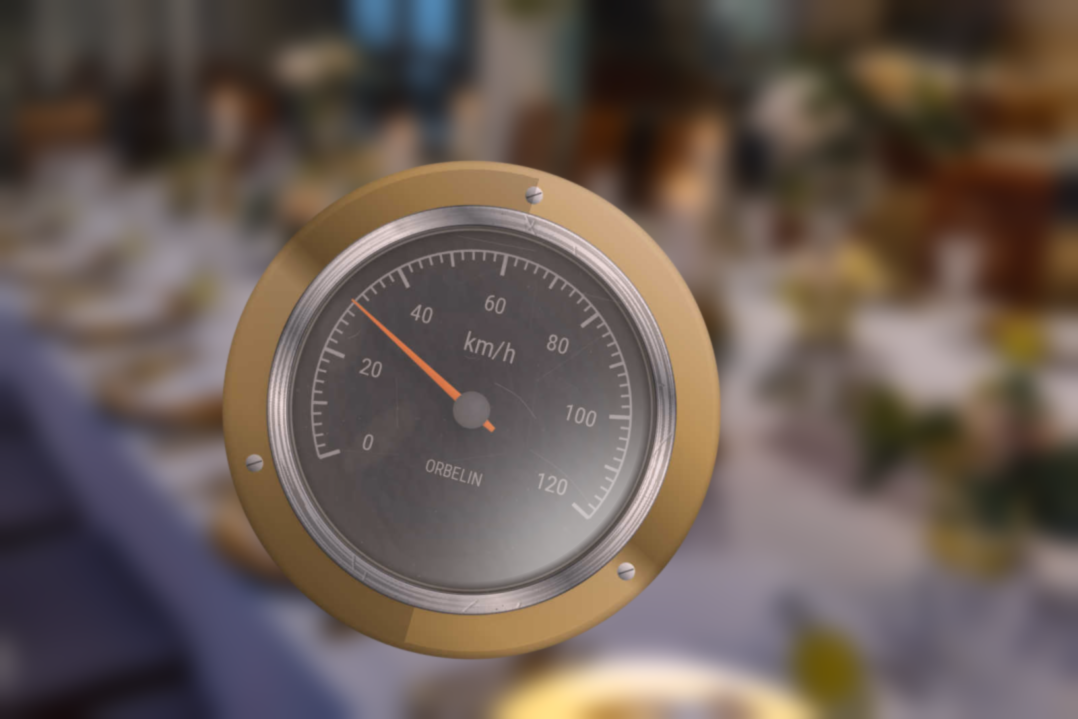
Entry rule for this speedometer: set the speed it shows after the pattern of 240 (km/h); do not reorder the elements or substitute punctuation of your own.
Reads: 30 (km/h)
